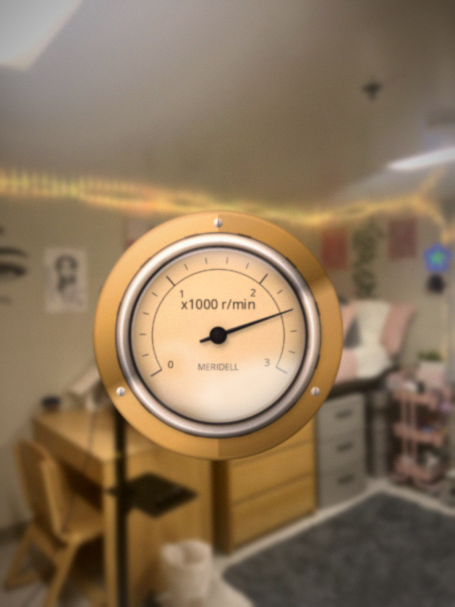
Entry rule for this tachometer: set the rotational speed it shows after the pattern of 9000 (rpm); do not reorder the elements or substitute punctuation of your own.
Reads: 2400 (rpm)
